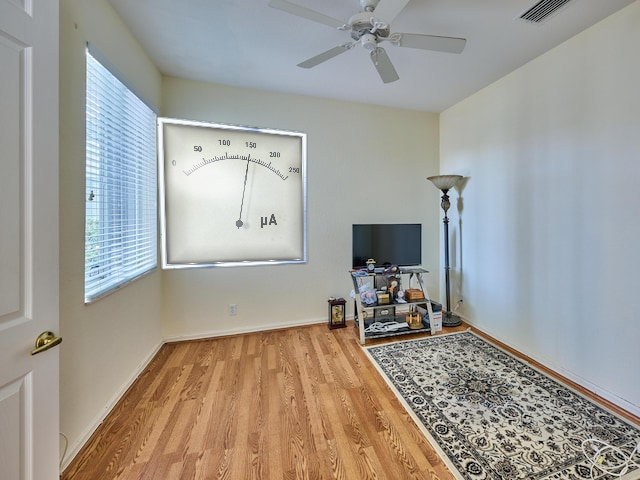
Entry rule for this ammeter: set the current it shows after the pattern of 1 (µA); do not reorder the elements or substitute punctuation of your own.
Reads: 150 (µA)
